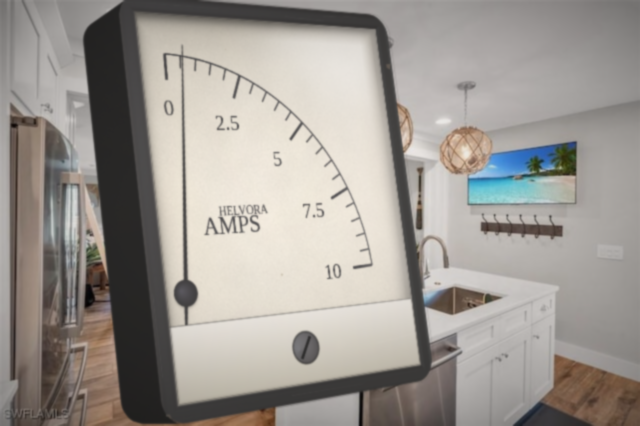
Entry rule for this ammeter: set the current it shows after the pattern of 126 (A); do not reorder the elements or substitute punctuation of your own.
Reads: 0.5 (A)
